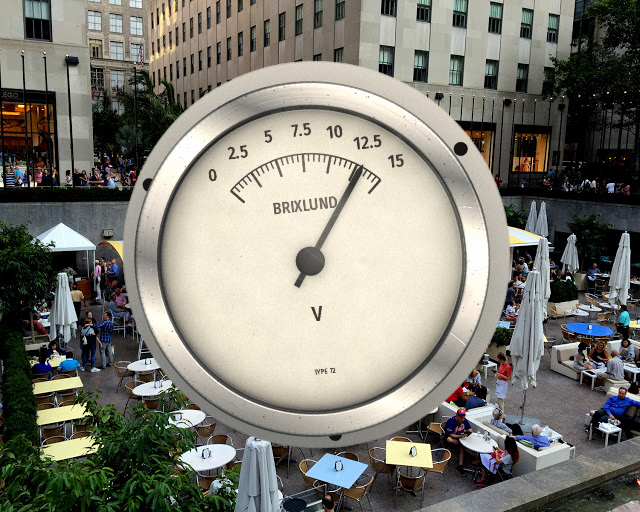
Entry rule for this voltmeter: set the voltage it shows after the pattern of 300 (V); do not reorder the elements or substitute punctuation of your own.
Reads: 13 (V)
